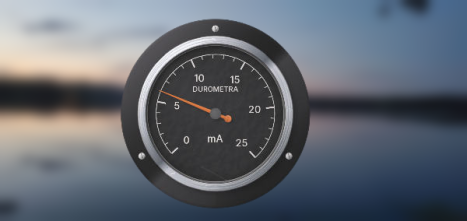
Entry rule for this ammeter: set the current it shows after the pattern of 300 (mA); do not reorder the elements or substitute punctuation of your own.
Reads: 6 (mA)
